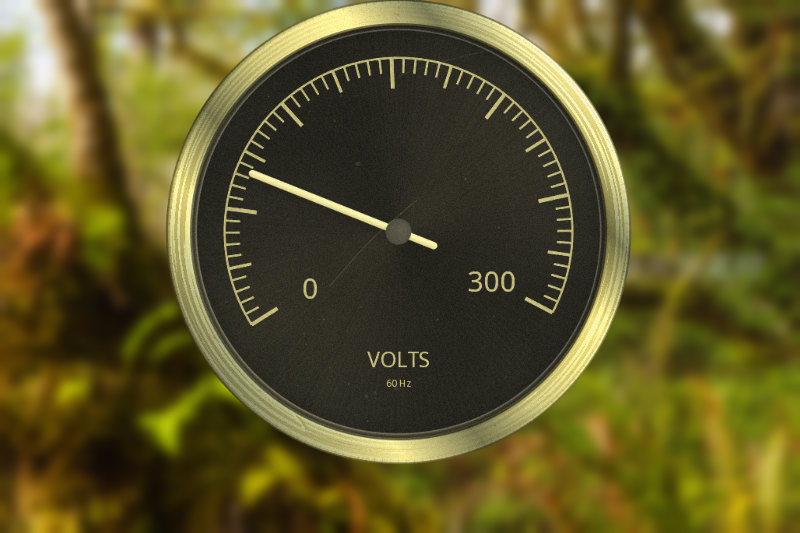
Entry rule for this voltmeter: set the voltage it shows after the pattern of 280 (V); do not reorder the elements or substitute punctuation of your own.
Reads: 67.5 (V)
